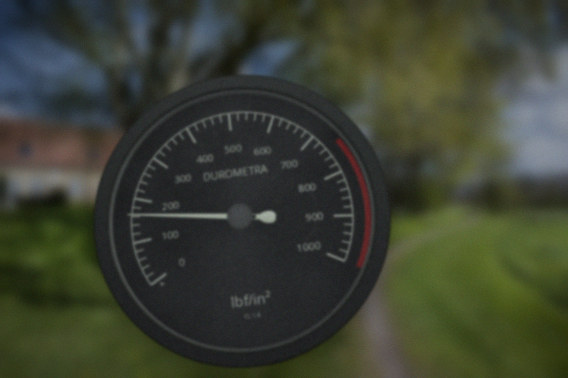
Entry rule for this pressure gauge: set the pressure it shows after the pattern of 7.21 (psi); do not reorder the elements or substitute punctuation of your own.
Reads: 160 (psi)
